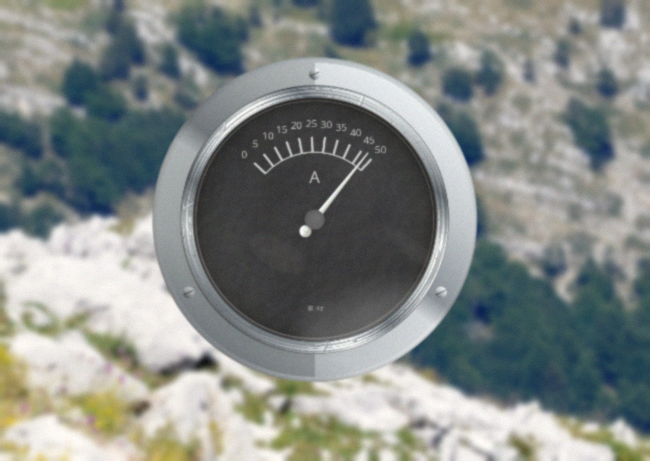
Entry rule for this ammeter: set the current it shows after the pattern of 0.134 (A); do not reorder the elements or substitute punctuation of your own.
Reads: 47.5 (A)
